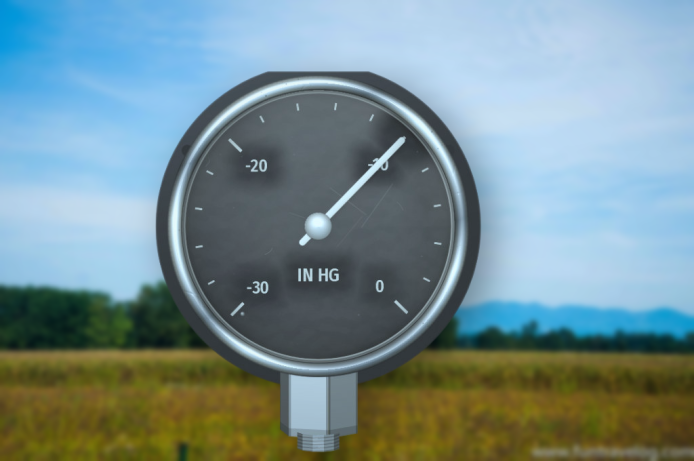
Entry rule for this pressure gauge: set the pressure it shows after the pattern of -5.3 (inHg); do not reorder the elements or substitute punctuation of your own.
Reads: -10 (inHg)
